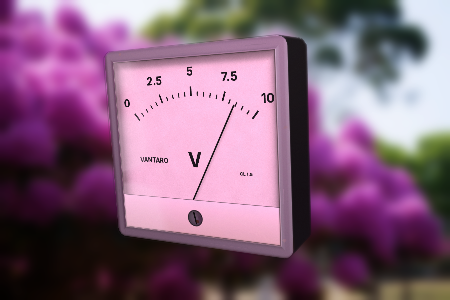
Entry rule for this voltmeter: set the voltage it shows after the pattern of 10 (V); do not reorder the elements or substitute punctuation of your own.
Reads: 8.5 (V)
